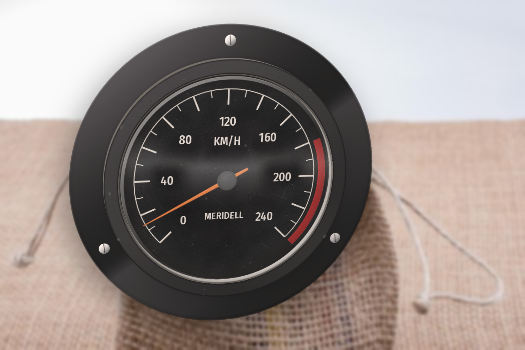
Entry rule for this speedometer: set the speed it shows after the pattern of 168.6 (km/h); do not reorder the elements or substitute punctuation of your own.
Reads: 15 (km/h)
